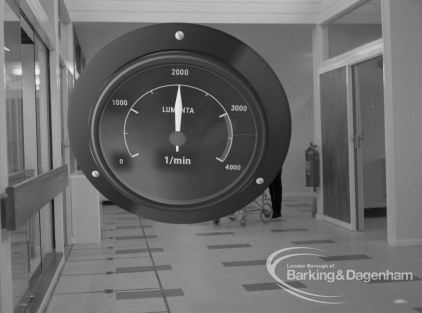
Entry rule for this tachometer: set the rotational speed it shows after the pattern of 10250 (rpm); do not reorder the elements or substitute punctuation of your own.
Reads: 2000 (rpm)
